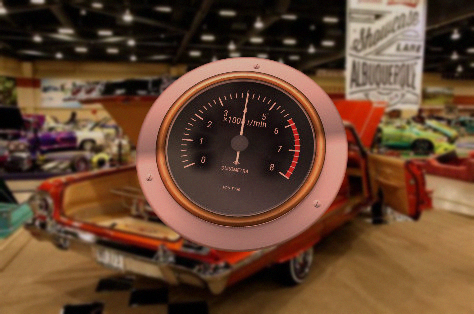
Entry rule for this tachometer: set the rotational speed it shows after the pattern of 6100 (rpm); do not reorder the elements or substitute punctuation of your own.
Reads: 4000 (rpm)
